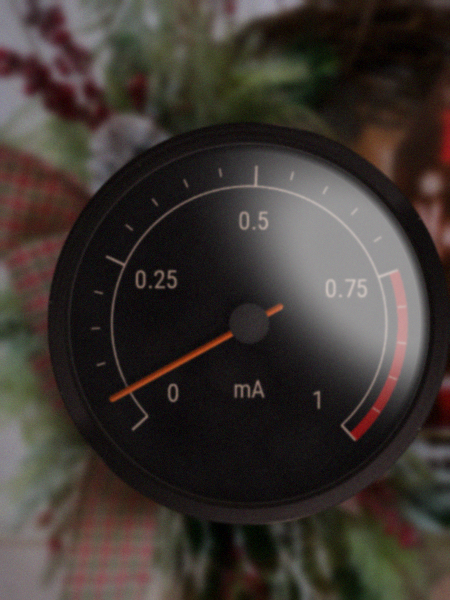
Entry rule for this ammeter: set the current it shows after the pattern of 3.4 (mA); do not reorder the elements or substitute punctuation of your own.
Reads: 0.05 (mA)
